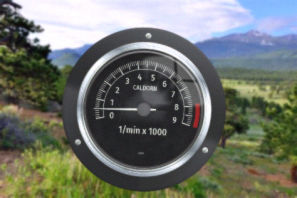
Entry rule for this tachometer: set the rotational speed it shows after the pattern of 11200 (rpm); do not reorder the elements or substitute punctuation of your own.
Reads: 500 (rpm)
